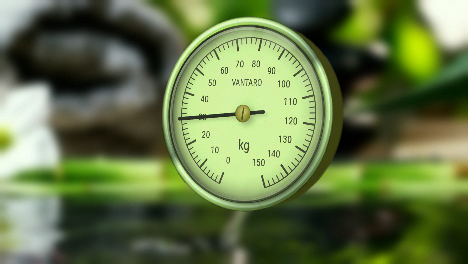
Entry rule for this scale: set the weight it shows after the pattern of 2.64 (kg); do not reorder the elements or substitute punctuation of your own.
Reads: 30 (kg)
